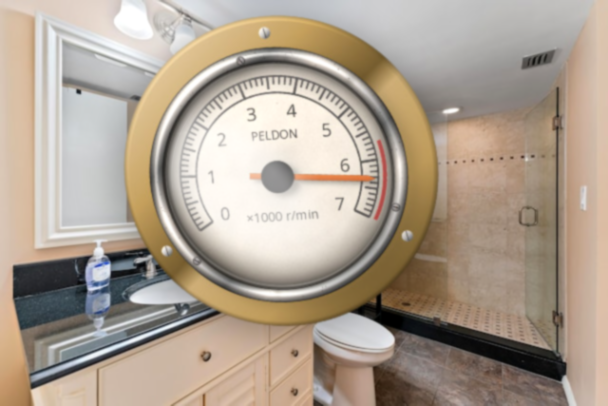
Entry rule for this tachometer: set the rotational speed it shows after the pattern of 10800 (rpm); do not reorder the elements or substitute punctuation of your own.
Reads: 6300 (rpm)
